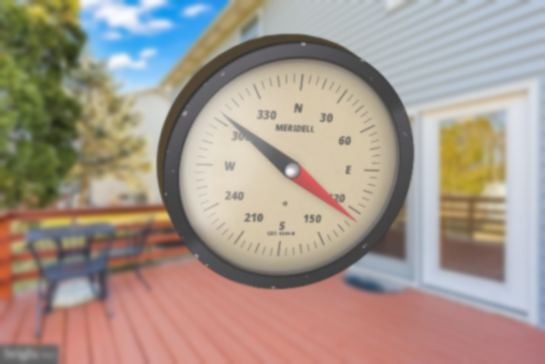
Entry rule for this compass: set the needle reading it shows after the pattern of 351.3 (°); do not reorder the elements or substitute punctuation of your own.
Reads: 125 (°)
